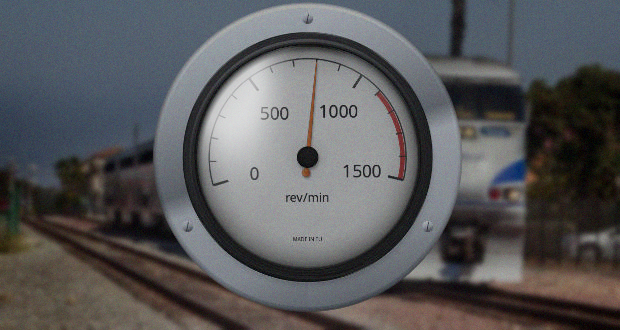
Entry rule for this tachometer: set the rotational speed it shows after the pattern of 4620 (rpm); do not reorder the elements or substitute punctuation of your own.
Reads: 800 (rpm)
